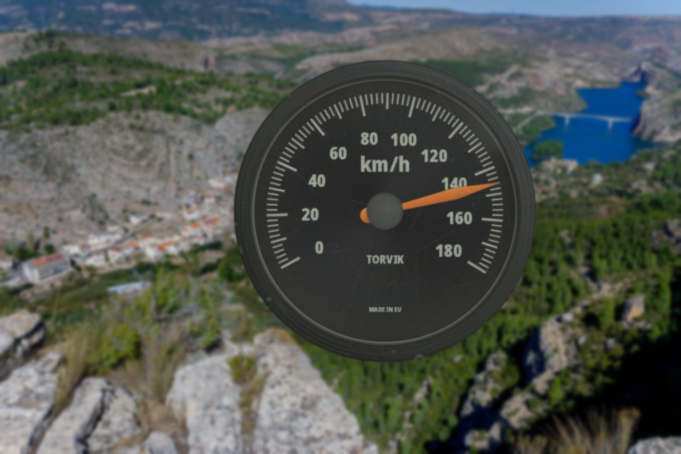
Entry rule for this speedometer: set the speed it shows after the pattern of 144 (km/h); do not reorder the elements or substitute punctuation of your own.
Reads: 146 (km/h)
